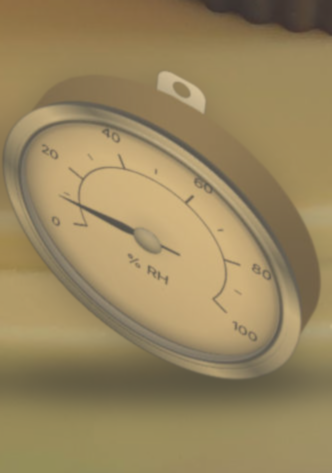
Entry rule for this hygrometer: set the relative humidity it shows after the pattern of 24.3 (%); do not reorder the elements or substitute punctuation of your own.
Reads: 10 (%)
